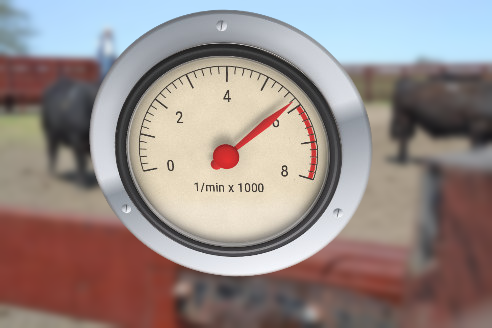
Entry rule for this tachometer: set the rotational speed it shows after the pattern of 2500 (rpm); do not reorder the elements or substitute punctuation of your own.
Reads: 5800 (rpm)
